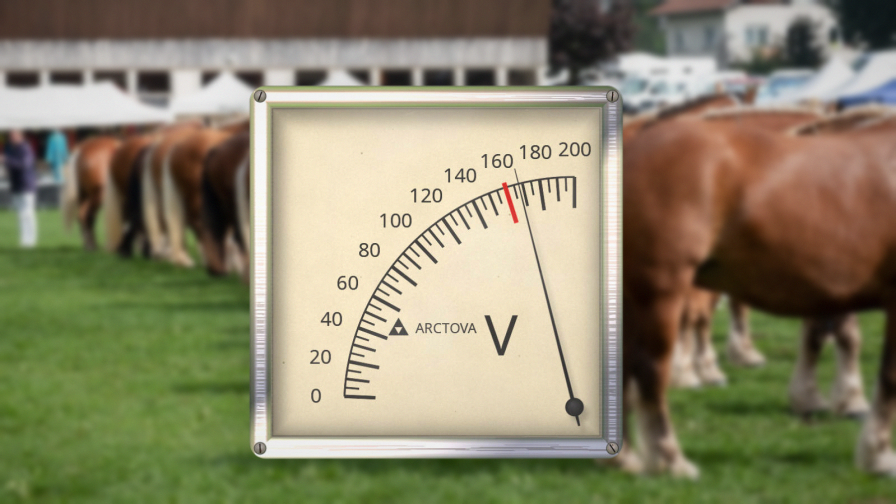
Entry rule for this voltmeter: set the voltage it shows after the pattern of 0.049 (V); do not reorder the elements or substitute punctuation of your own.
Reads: 167.5 (V)
